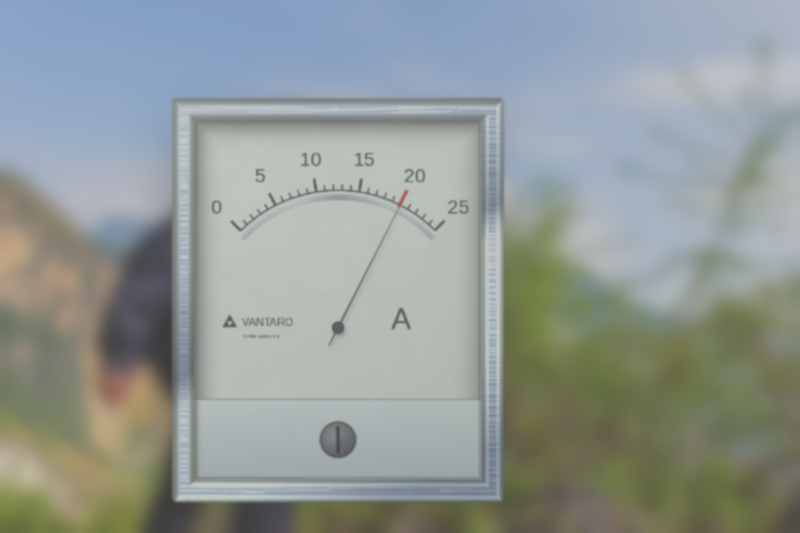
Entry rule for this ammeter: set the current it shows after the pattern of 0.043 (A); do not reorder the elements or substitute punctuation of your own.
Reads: 20 (A)
